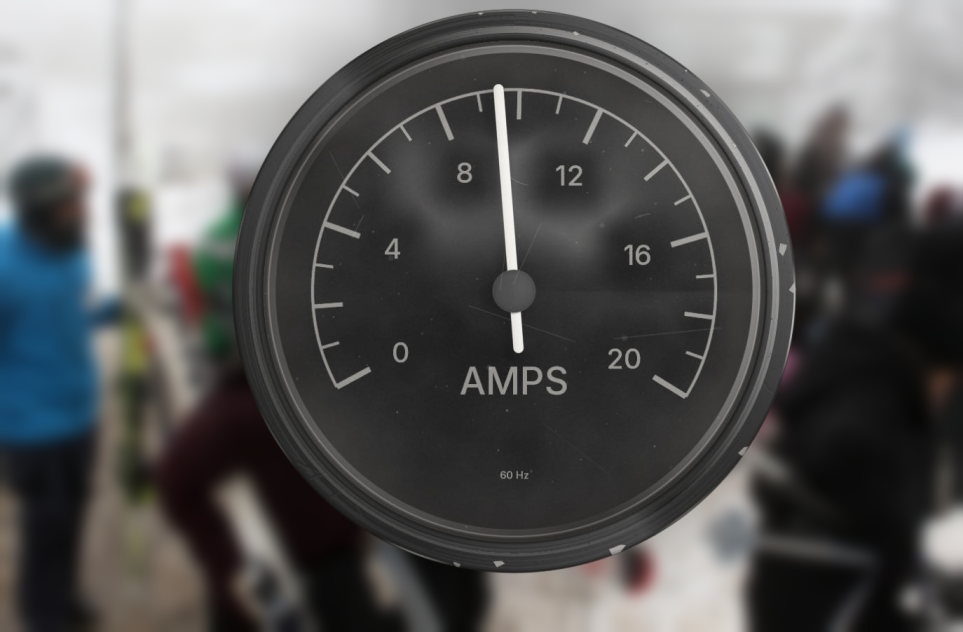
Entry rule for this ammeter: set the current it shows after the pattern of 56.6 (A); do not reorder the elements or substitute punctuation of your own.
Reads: 9.5 (A)
